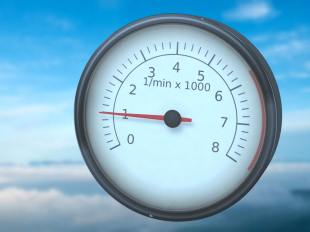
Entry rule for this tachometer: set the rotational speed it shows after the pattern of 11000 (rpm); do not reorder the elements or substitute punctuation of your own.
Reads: 1000 (rpm)
